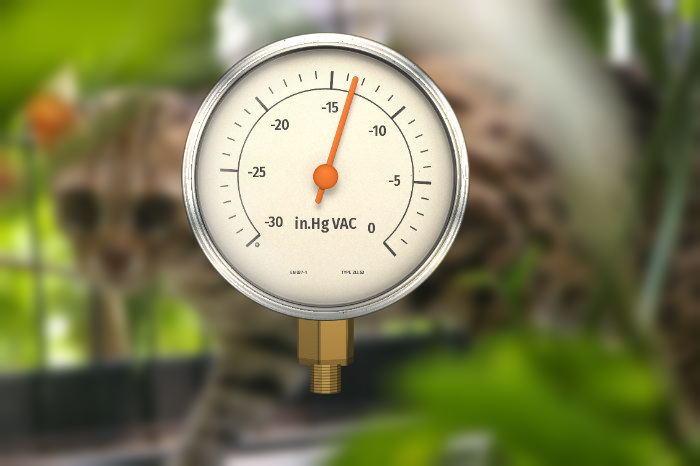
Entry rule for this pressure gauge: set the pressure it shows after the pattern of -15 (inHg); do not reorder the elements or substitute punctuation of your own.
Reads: -13.5 (inHg)
